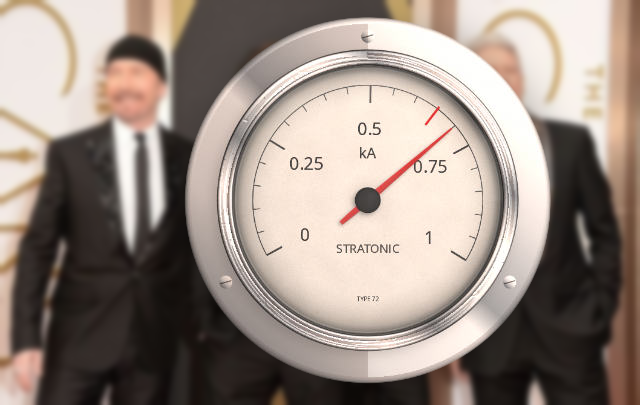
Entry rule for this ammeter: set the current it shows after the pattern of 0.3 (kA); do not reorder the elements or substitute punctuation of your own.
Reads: 0.7 (kA)
